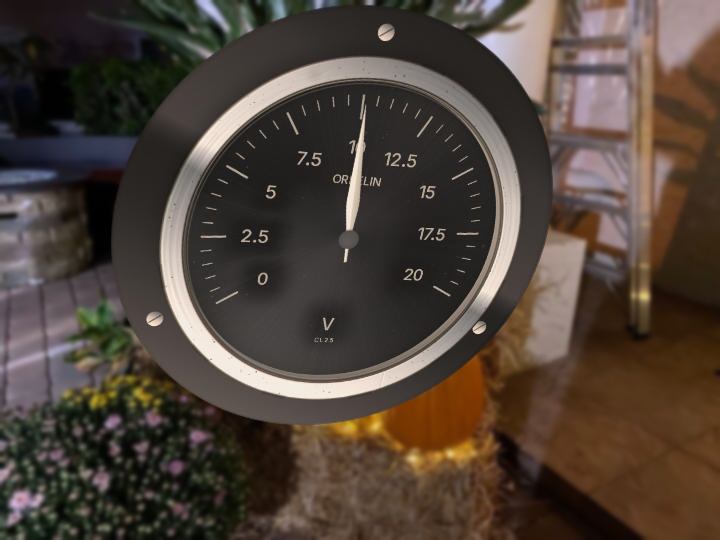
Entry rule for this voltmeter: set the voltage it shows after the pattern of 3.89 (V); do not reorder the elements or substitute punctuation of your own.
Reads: 10 (V)
